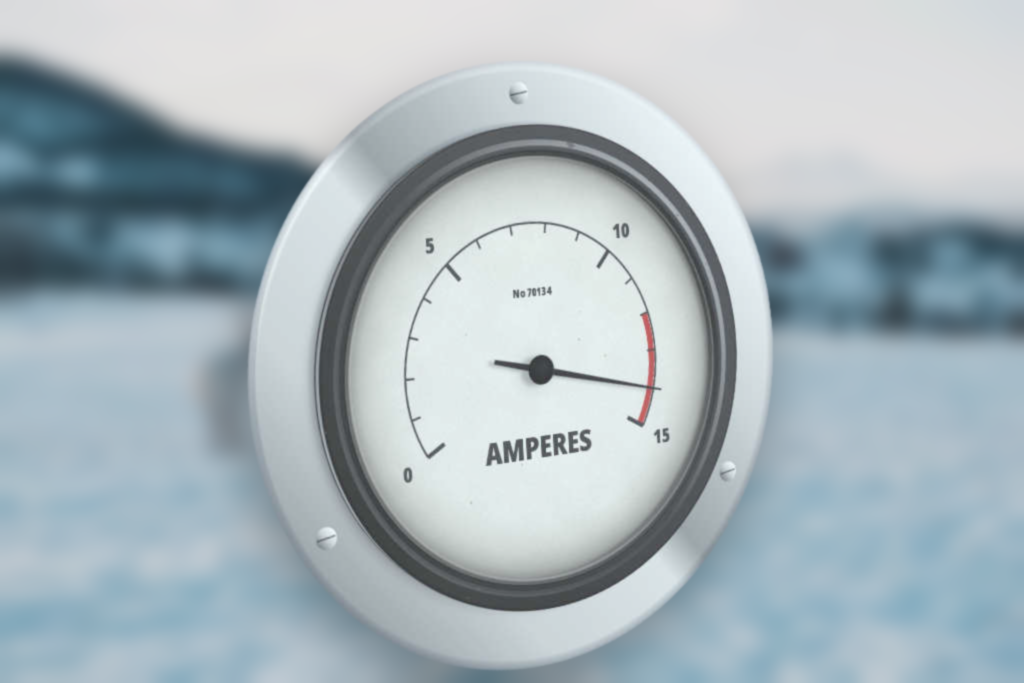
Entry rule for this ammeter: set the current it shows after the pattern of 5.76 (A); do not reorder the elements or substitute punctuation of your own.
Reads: 14 (A)
